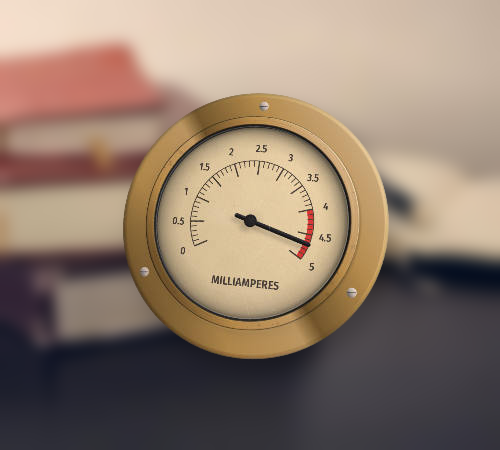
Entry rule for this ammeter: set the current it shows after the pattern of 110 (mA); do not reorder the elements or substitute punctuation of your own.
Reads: 4.7 (mA)
